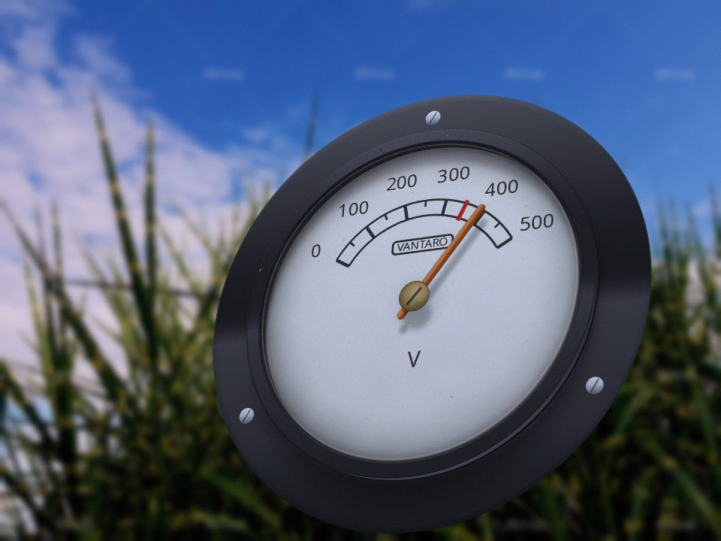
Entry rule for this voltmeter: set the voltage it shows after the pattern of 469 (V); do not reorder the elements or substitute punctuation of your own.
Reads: 400 (V)
